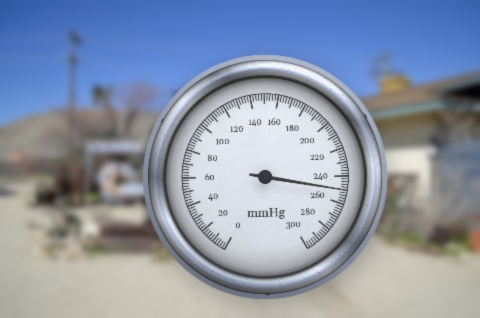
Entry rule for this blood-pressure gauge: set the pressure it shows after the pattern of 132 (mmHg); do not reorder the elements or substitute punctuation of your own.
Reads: 250 (mmHg)
